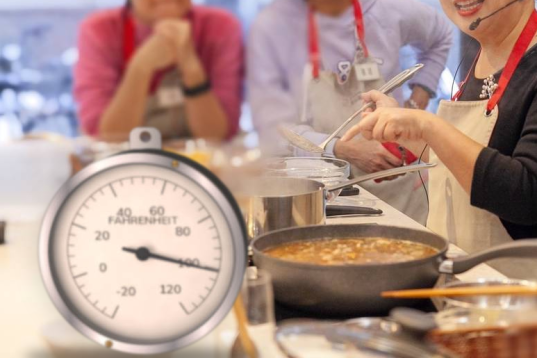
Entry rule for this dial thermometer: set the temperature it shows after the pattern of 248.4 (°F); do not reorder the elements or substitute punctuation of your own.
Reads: 100 (°F)
